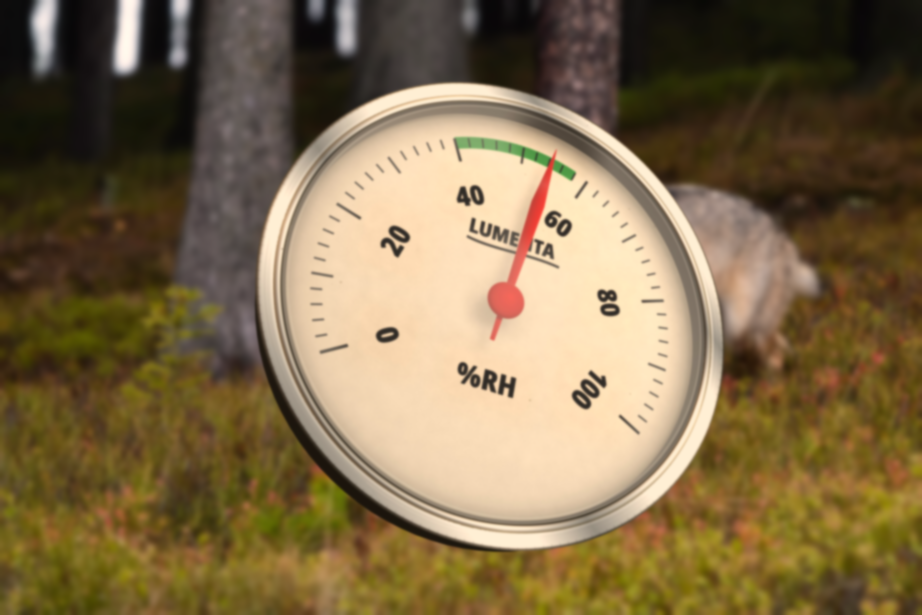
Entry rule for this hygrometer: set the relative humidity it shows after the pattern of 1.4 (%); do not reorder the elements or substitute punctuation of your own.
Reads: 54 (%)
